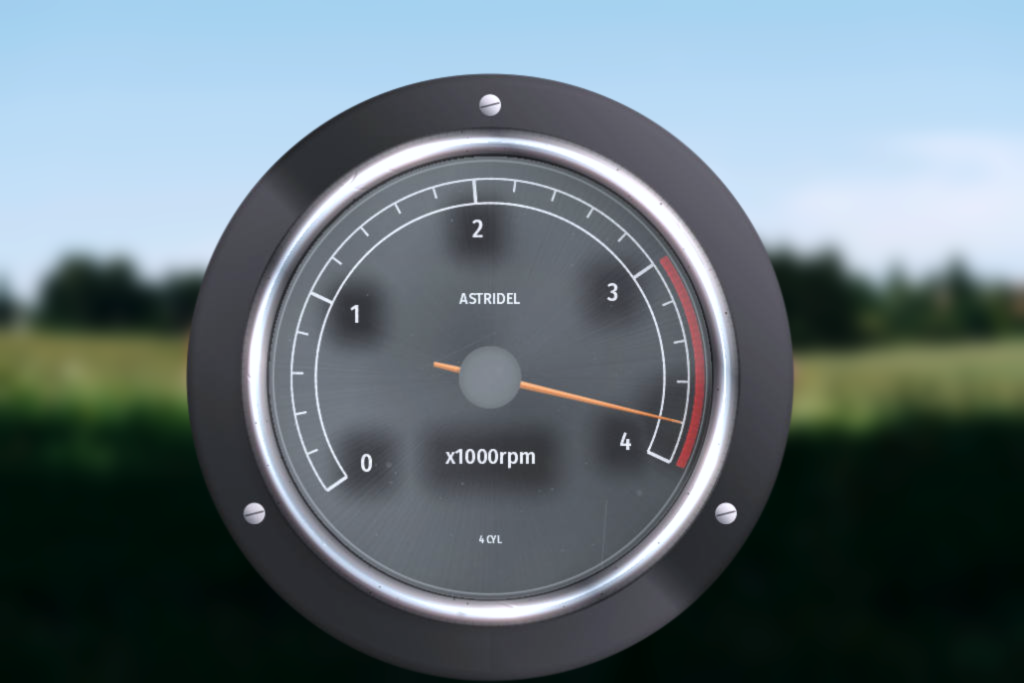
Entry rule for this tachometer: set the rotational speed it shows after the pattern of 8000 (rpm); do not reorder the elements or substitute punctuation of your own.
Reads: 3800 (rpm)
